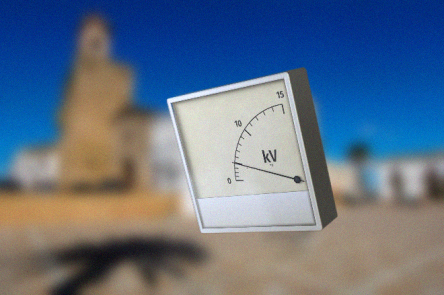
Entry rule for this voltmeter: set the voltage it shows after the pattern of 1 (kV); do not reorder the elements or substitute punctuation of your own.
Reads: 5 (kV)
